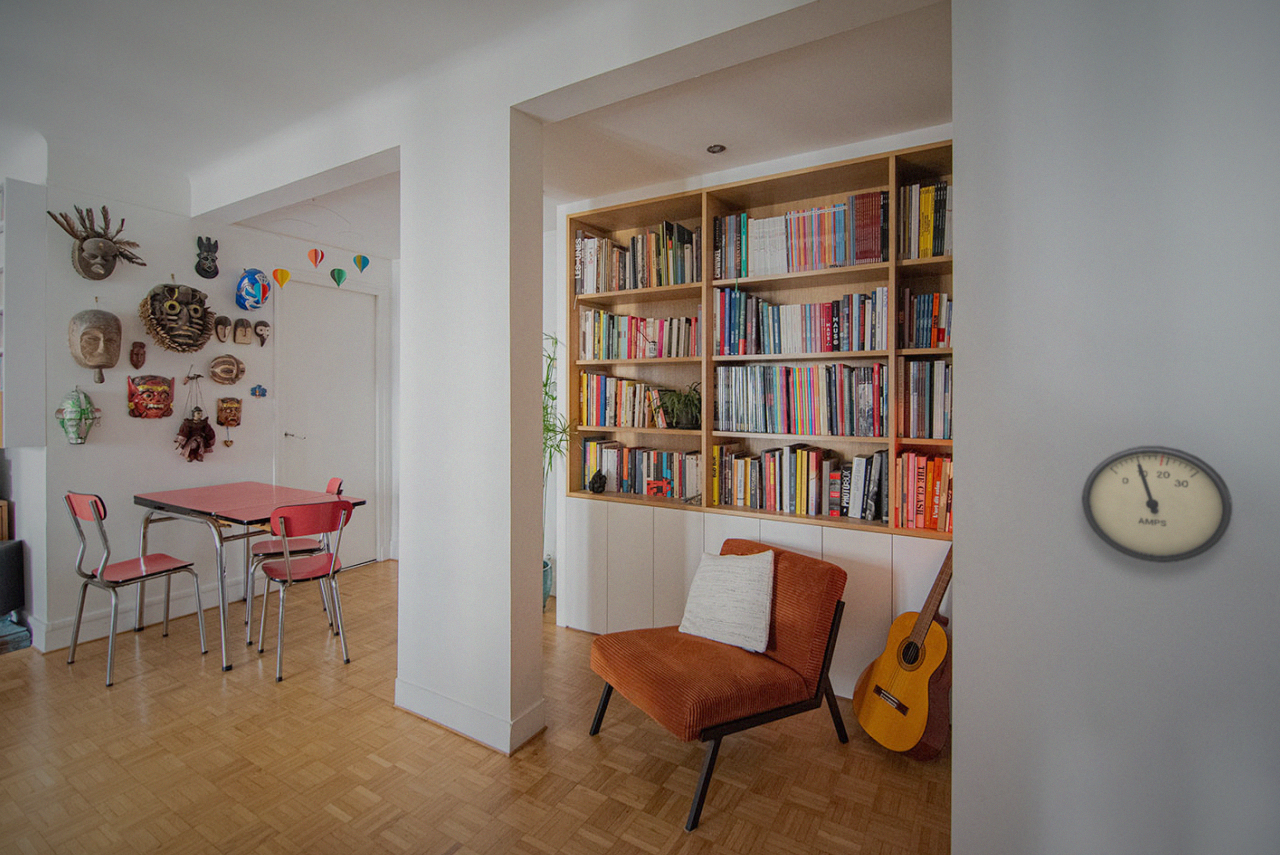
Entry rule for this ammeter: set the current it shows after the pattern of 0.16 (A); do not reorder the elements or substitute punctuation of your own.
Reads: 10 (A)
